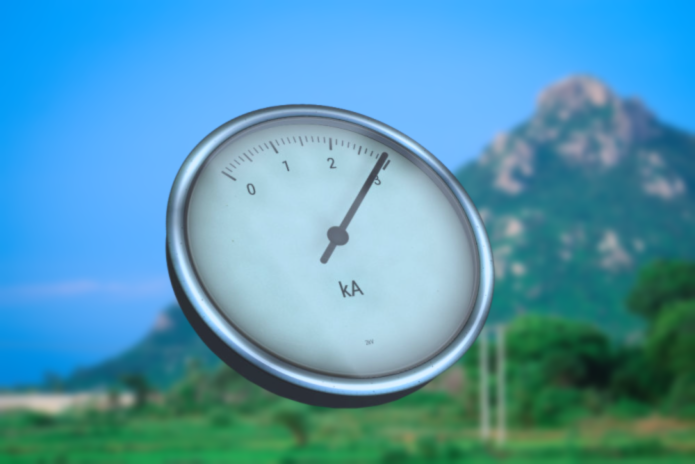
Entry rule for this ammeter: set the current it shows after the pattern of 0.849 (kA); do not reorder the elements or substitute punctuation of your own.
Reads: 2.9 (kA)
